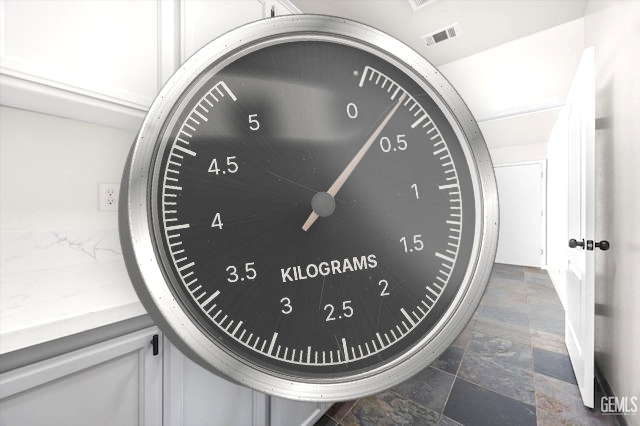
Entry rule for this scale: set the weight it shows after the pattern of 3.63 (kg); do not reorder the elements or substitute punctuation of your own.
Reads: 0.3 (kg)
